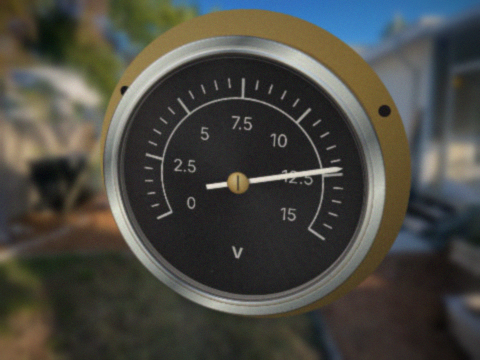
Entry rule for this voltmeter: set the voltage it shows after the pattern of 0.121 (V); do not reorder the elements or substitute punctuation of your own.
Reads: 12.25 (V)
